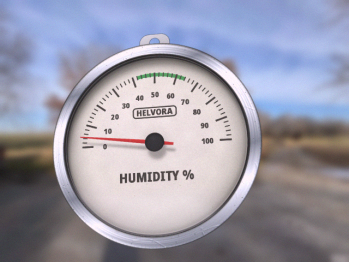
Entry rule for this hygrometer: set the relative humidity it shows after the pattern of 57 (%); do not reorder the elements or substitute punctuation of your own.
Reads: 4 (%)
